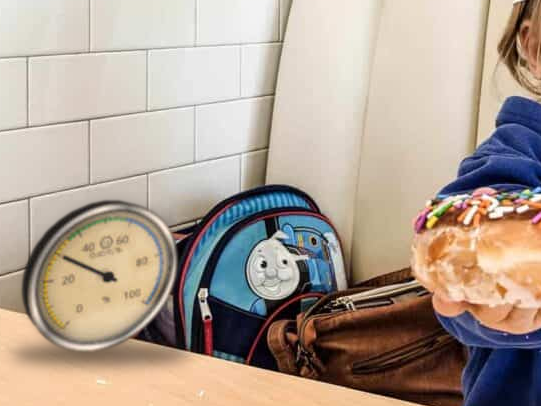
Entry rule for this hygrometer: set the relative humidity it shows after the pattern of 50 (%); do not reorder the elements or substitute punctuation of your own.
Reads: 30 (%)
